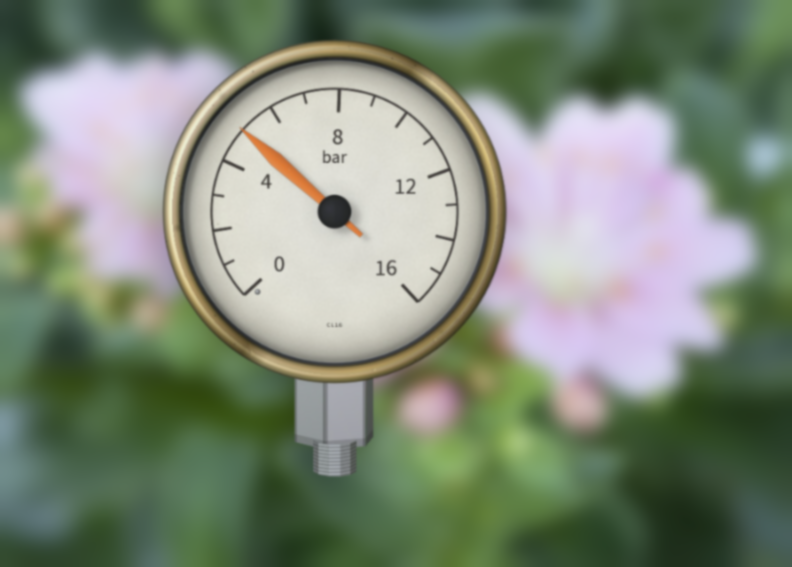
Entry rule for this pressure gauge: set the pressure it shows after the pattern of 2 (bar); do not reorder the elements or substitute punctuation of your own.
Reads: 5 (bar)
